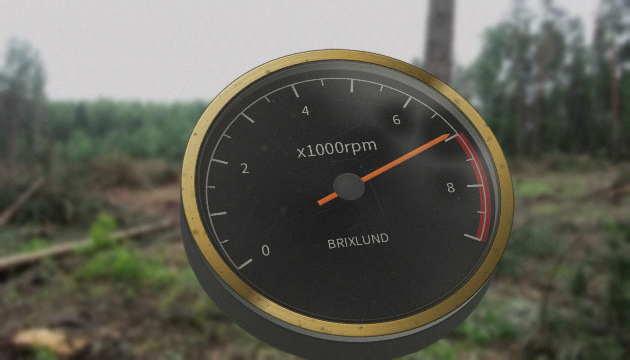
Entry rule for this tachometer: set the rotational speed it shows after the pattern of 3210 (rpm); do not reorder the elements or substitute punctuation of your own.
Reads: 7000 (rpm)
